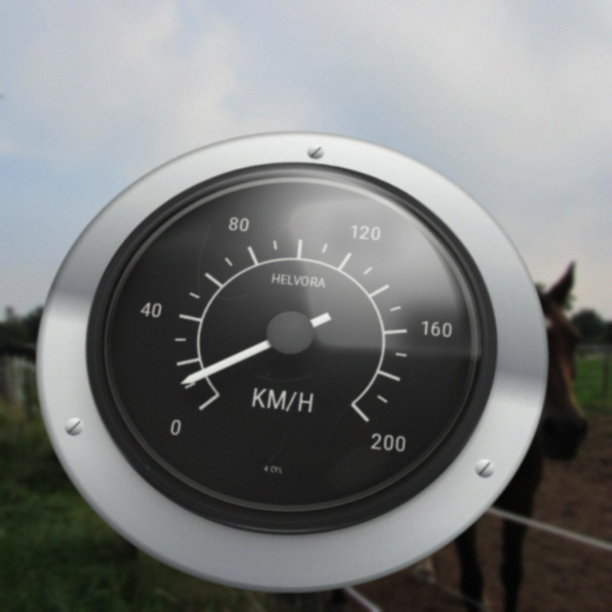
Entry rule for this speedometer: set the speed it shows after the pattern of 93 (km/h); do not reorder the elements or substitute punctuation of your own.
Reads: 10 (km/h)
